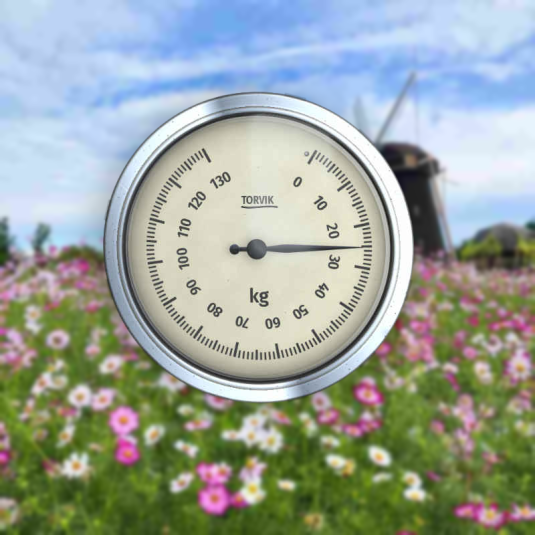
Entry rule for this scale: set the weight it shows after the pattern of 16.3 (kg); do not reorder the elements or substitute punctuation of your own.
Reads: 25 (kg)
